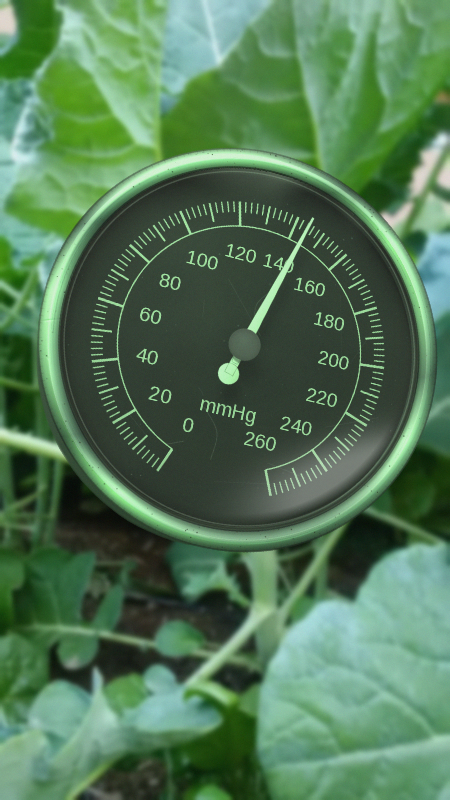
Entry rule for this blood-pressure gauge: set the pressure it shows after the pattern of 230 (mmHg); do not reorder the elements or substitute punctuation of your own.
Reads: 144 (mmHg)
